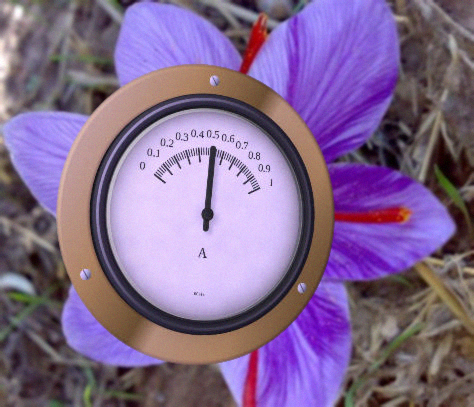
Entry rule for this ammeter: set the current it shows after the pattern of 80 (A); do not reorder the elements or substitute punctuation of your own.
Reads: 0.5 (A)
